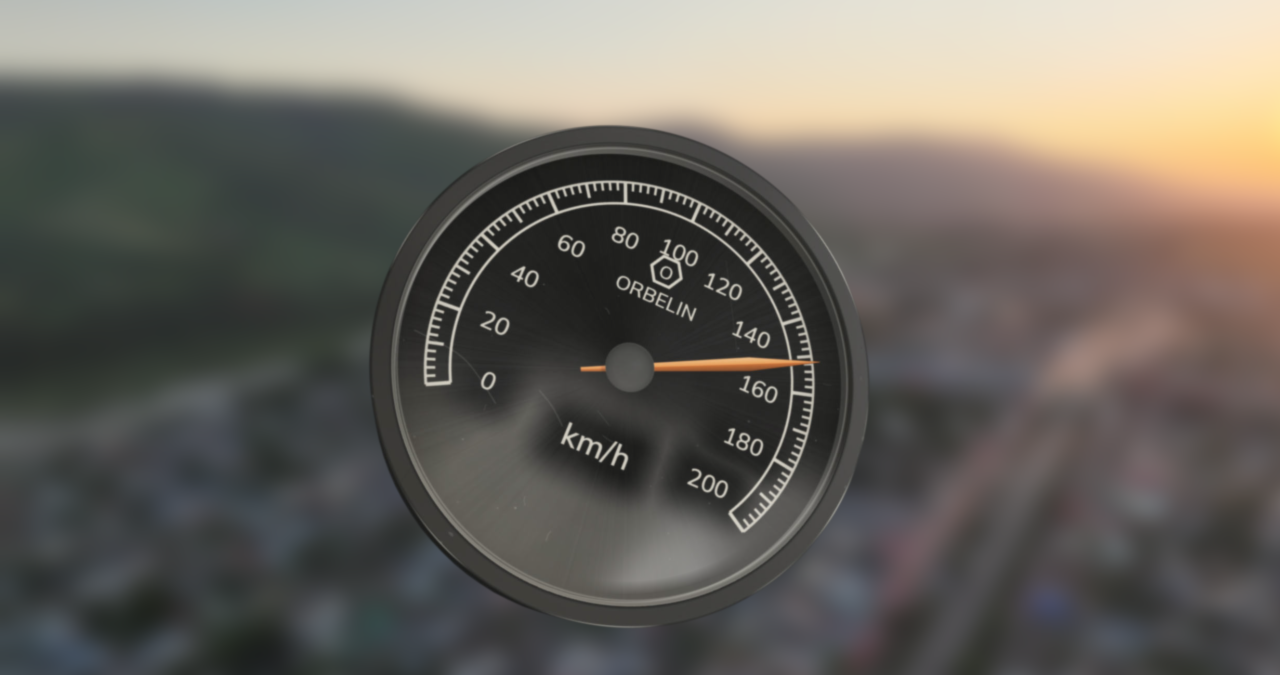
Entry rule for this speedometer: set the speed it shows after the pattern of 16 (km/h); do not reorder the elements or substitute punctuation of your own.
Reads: 152 (km/h)
